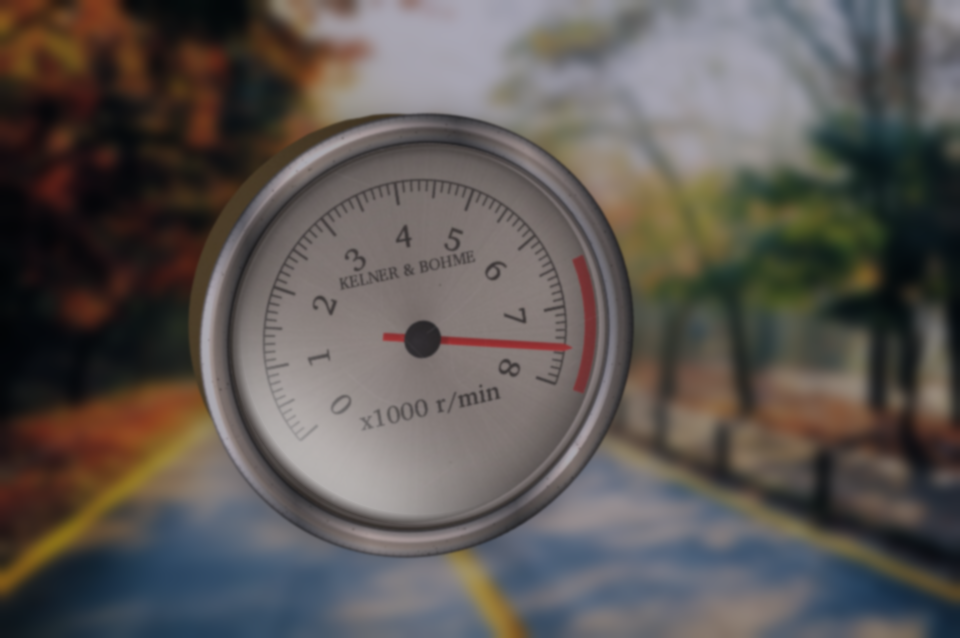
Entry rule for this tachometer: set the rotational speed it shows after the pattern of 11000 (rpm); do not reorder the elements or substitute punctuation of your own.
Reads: 7500 (rpm)
